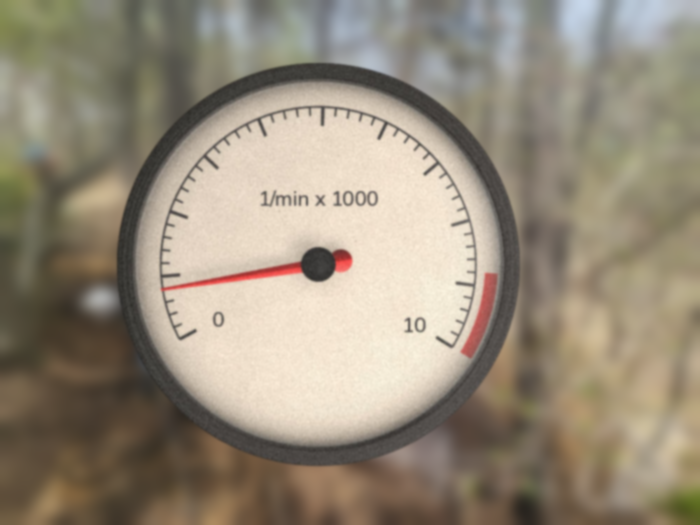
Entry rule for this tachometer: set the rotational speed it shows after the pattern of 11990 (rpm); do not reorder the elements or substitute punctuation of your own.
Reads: 800 (rpm)
